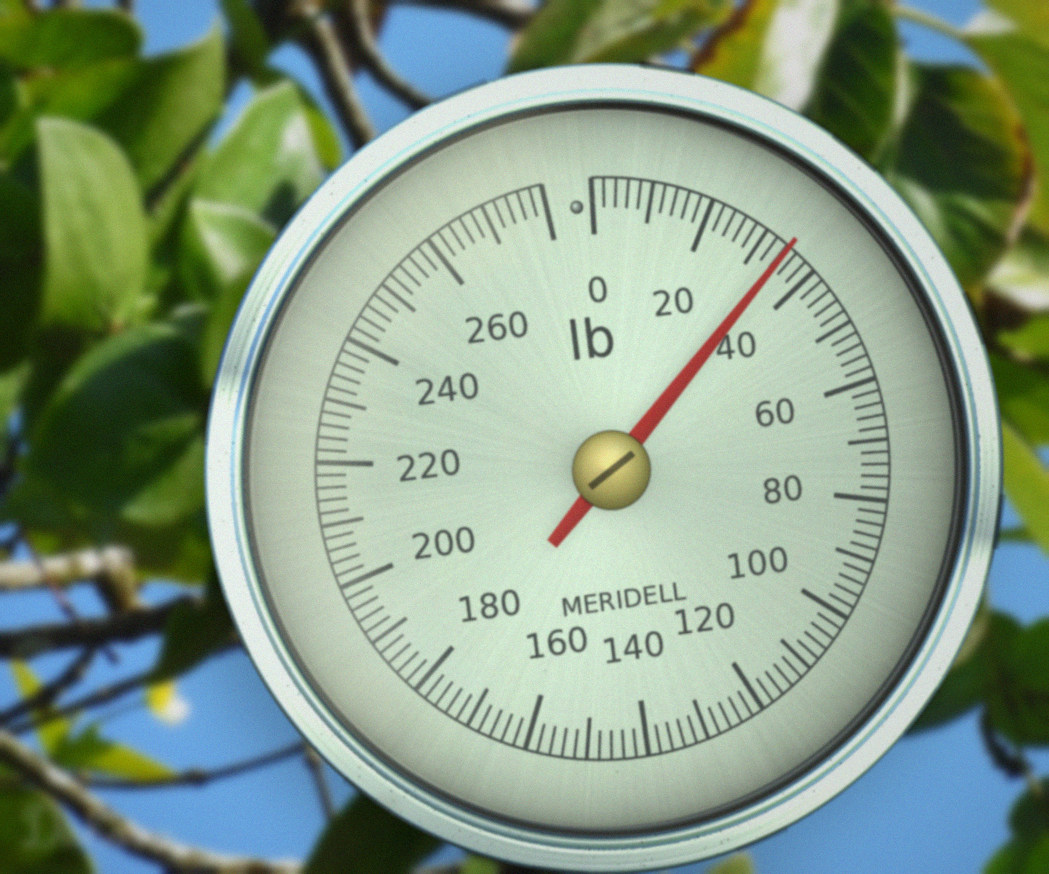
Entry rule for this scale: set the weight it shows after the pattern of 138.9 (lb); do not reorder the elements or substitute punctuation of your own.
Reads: 34 (lb)
